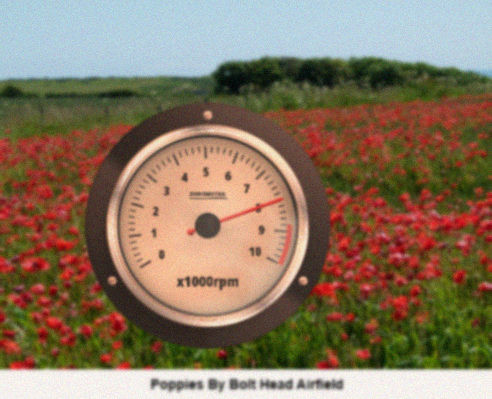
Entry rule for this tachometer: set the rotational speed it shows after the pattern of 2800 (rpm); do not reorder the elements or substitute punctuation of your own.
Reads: 8000 (rpm)
